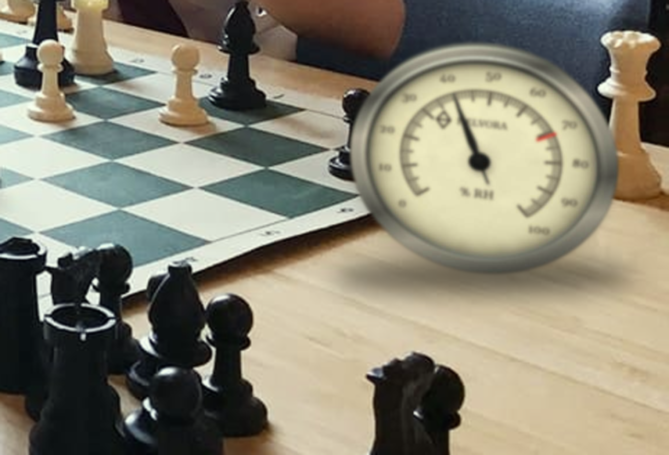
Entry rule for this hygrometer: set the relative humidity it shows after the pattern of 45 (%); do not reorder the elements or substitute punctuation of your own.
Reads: 40 (%)
